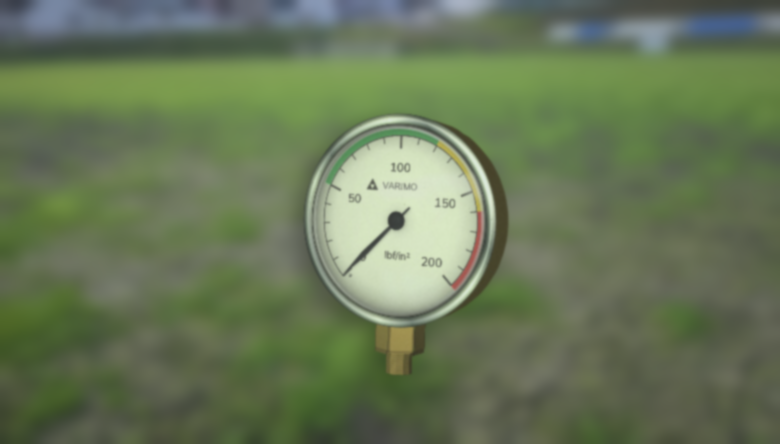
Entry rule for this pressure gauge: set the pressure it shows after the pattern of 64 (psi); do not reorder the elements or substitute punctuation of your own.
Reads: 0 (psi)
